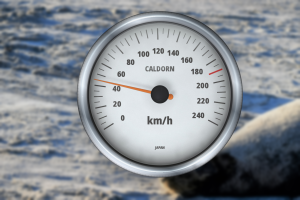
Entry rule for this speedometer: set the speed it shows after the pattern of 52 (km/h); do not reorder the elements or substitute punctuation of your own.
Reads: 45 (km/h)
